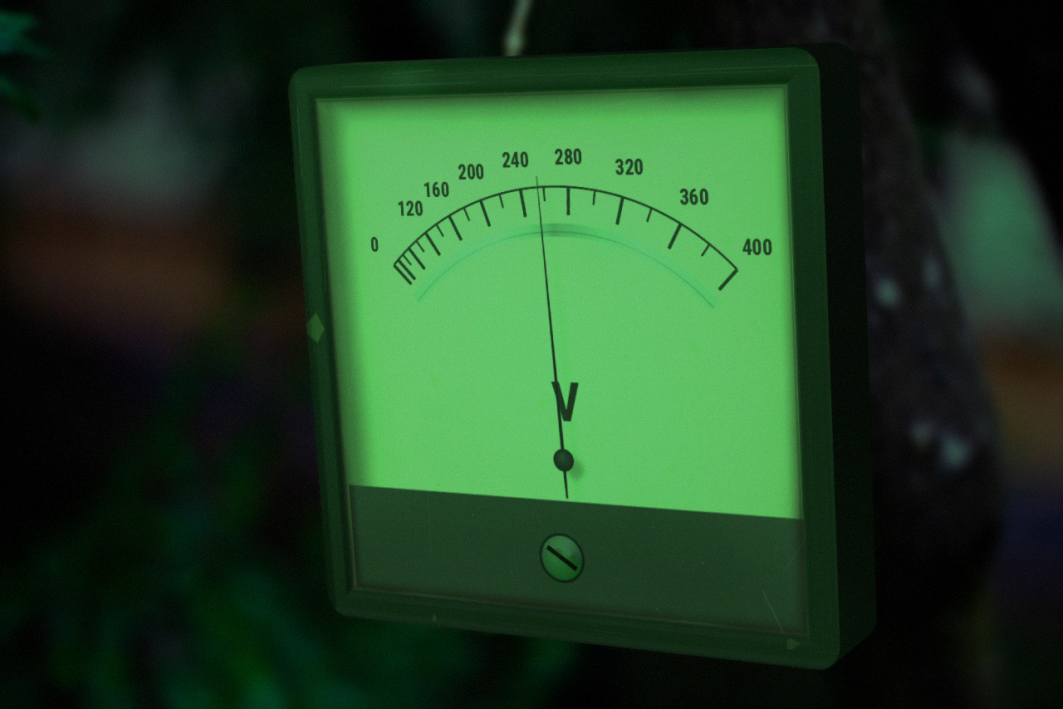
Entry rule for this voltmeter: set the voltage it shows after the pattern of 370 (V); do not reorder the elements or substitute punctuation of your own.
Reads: 260 (V)
